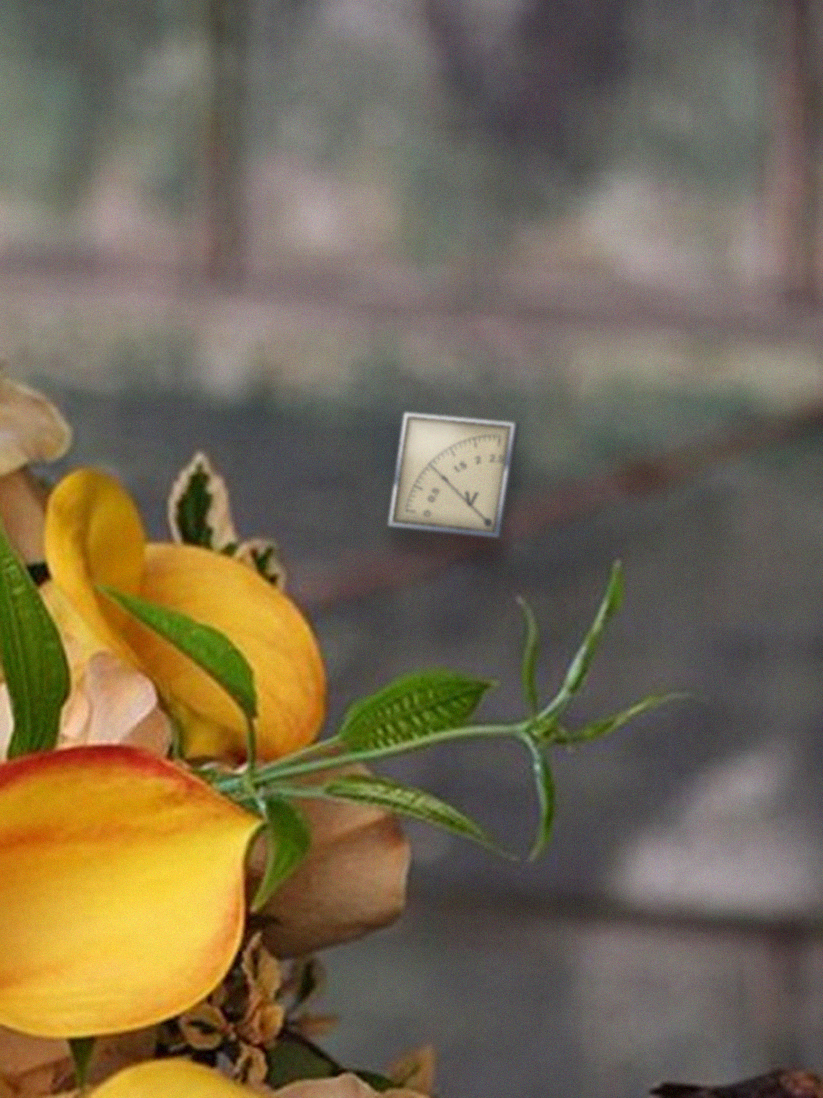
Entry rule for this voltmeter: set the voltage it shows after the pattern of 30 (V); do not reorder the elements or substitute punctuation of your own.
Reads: 1 (V)
